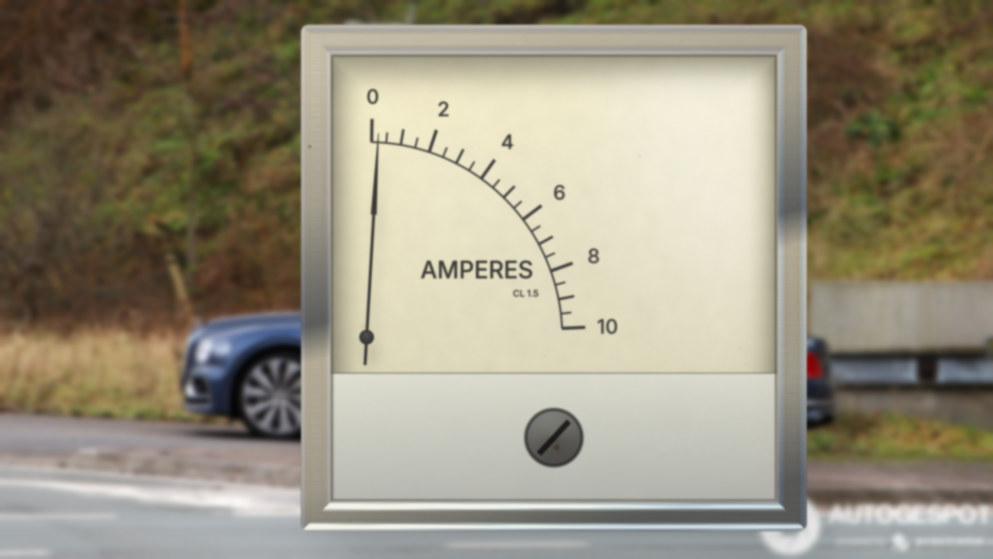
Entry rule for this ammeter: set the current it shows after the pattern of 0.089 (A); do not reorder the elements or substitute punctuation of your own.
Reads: 0.25 (A)
